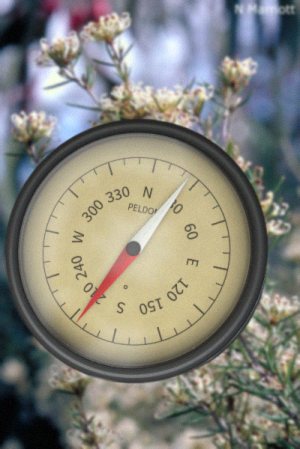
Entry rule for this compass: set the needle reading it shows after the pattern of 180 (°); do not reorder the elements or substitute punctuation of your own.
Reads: 205 (°)
